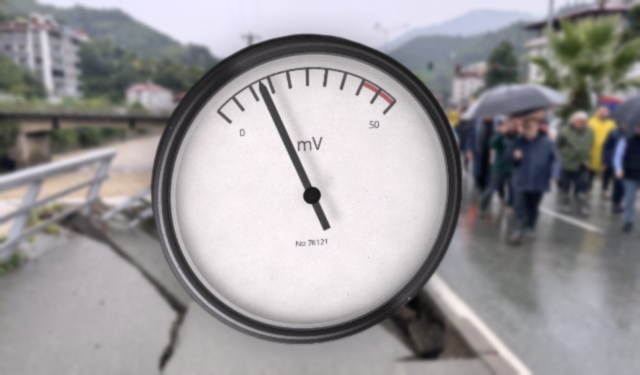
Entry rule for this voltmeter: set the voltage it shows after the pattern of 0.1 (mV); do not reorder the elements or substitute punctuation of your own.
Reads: 12.5 (mV)
